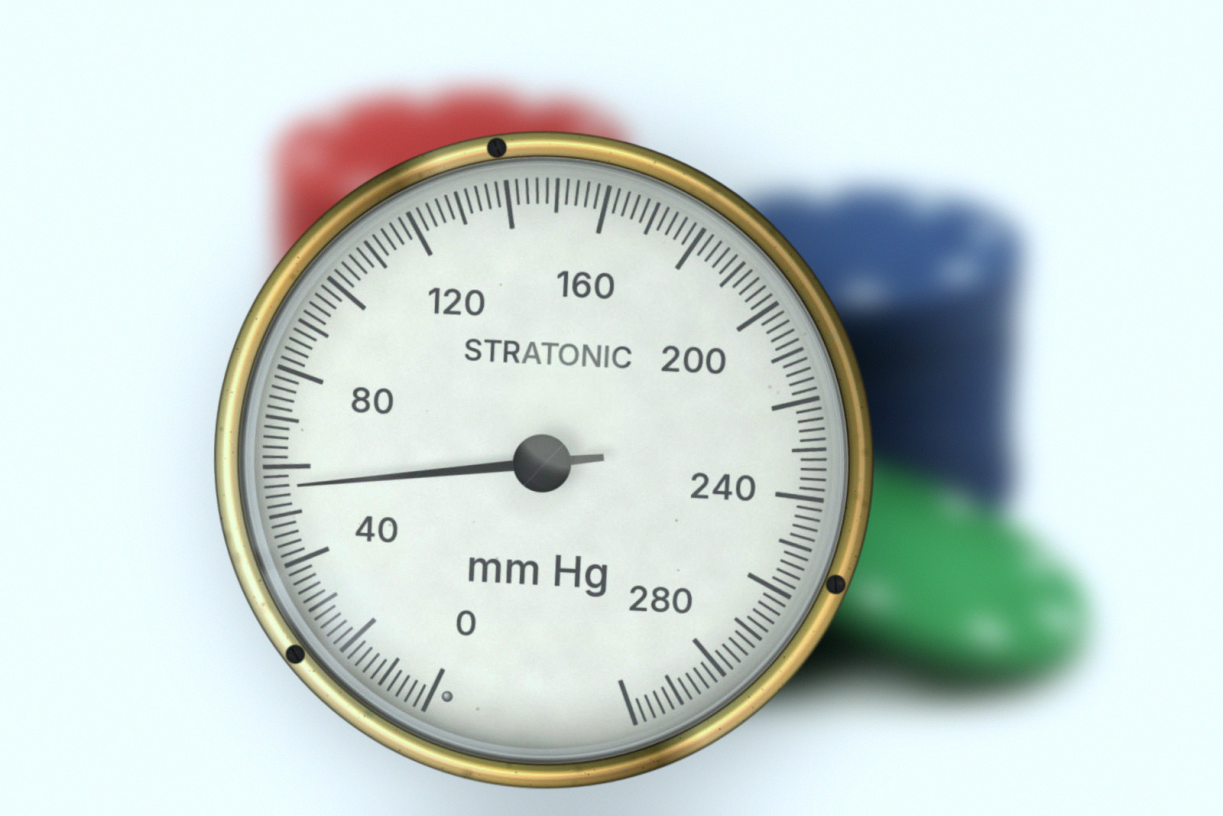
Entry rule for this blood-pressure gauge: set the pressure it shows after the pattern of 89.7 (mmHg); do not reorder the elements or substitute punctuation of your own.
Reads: 56 (mmHg)
